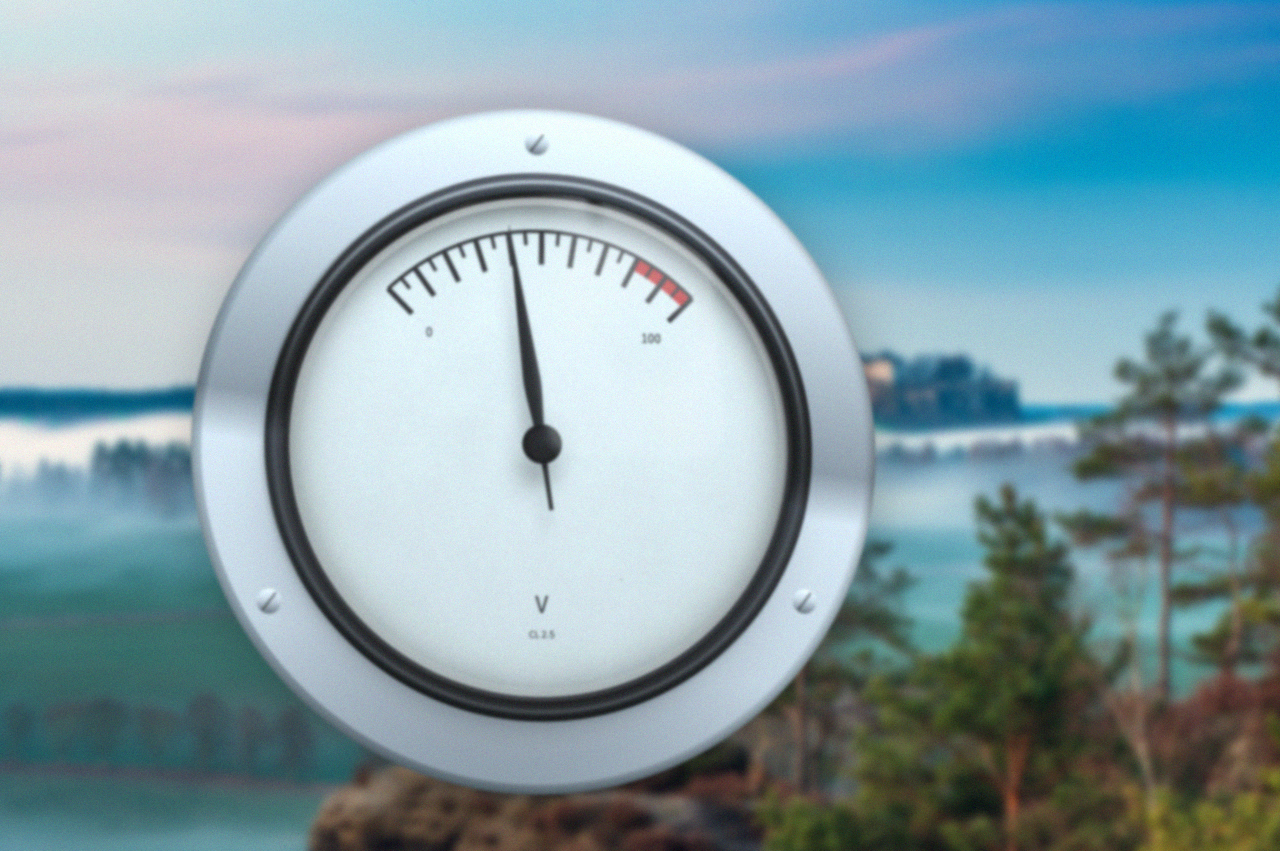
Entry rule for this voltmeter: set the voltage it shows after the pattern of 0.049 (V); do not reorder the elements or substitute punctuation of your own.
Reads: 40 (V)
